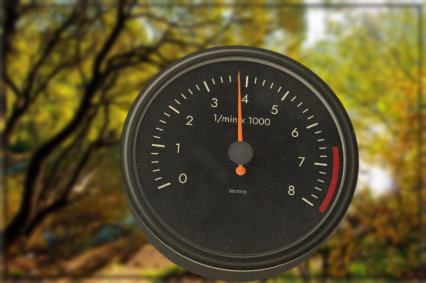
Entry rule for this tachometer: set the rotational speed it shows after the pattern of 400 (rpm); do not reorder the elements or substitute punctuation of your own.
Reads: 3800 (rpm)
